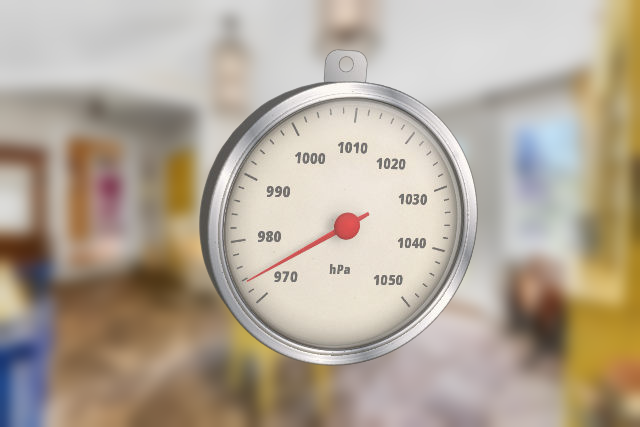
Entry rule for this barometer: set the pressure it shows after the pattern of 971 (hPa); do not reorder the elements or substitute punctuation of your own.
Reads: 974 (hPa)
